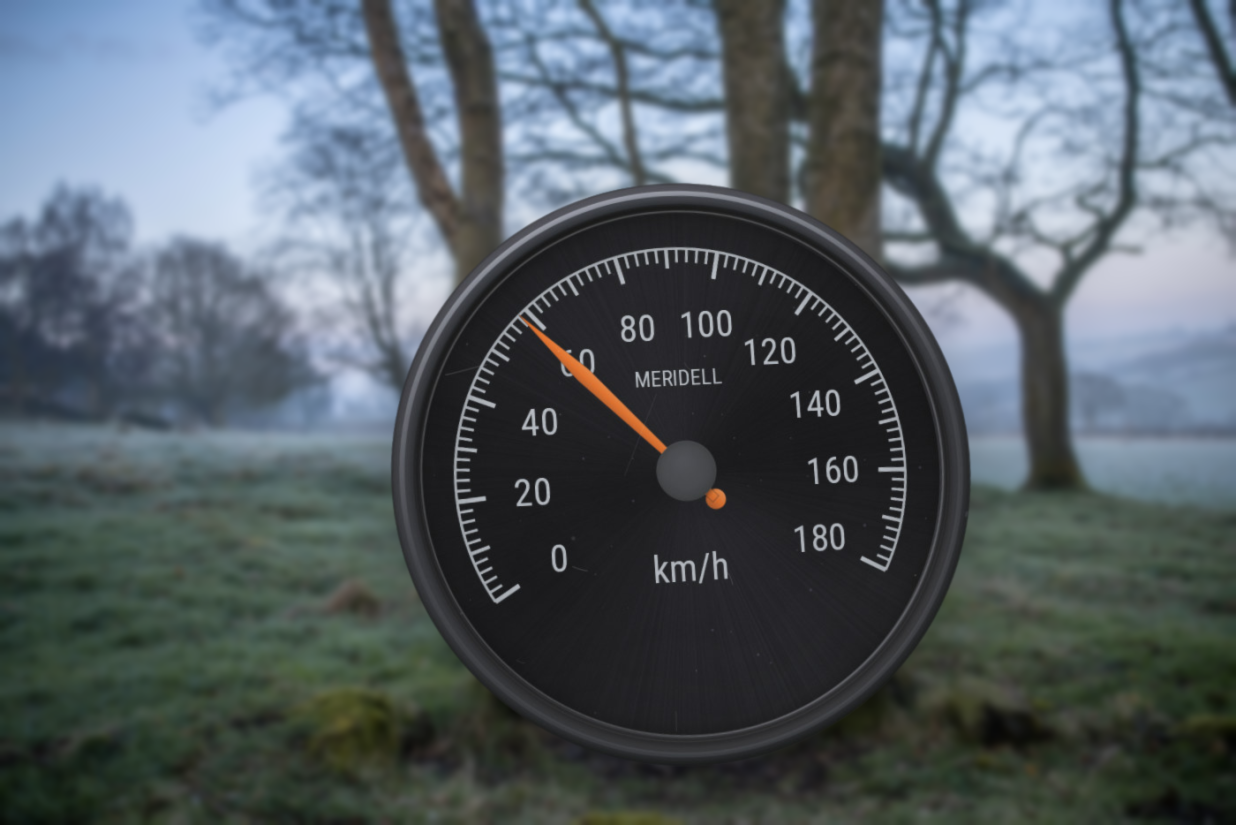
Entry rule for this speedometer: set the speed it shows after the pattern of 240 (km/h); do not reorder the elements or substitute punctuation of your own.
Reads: 58 (km/h)
